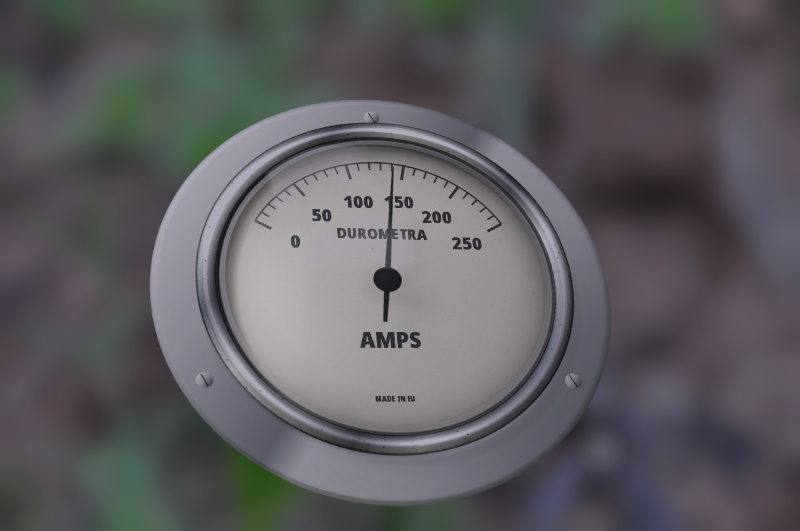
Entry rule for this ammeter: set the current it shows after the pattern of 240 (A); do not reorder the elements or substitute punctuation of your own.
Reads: 140 (A)
